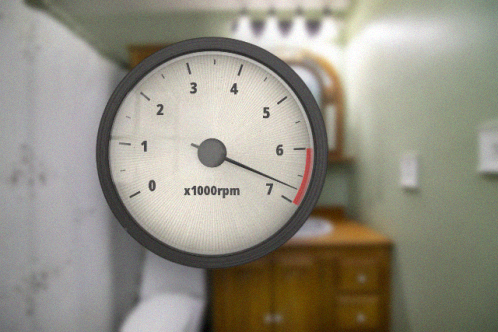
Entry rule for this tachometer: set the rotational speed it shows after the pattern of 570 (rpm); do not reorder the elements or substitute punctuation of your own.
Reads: 6750 (rpm)
